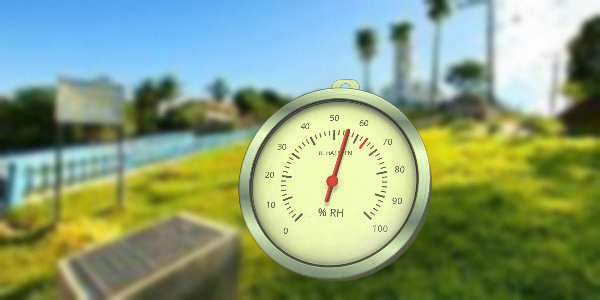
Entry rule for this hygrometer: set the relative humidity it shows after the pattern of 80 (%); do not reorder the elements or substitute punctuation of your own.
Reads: 56 (%)
